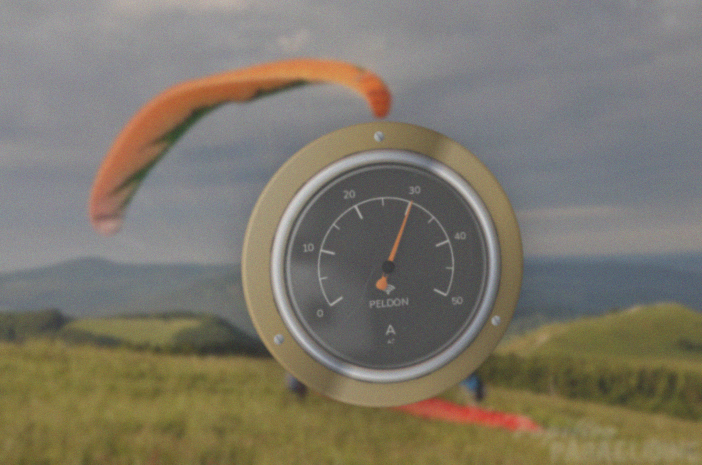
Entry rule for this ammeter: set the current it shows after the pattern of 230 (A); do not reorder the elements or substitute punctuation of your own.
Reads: 30 (A)
